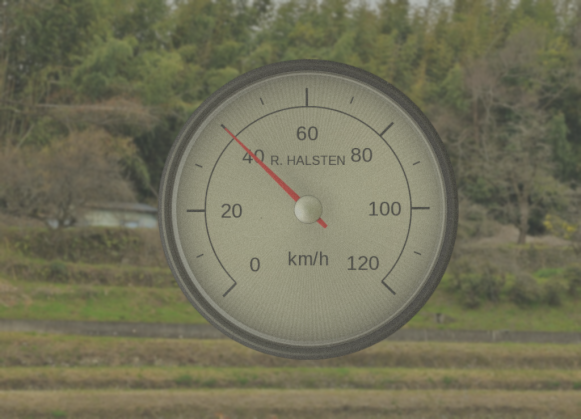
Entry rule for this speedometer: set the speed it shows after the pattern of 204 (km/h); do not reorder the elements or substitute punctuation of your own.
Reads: 40 (km/h)
